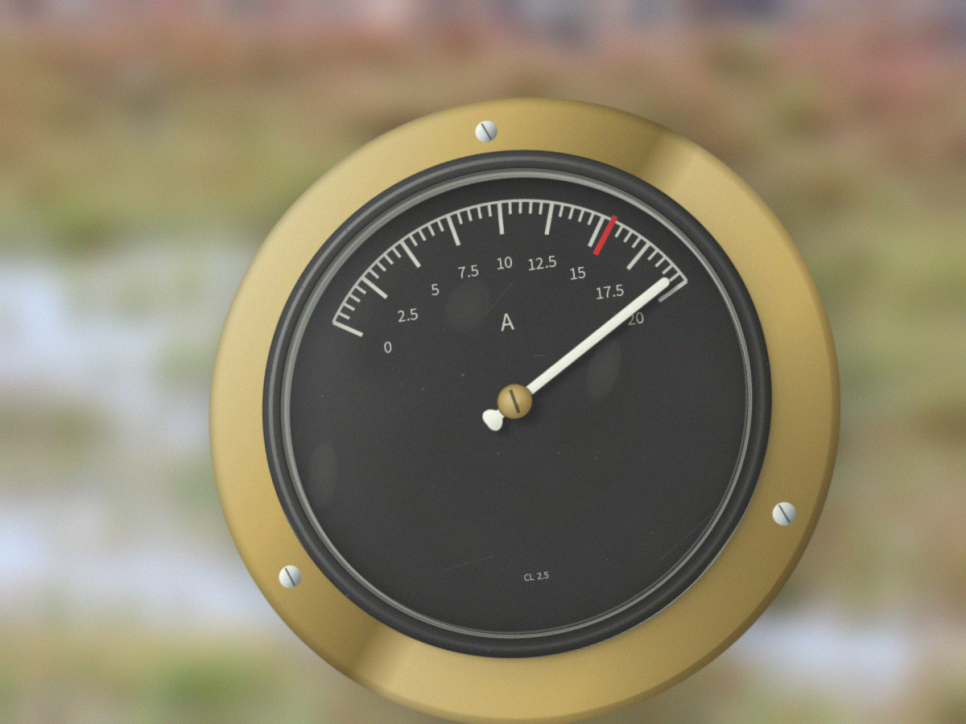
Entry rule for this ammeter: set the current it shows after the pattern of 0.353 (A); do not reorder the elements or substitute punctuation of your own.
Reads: 19.5 (A)
